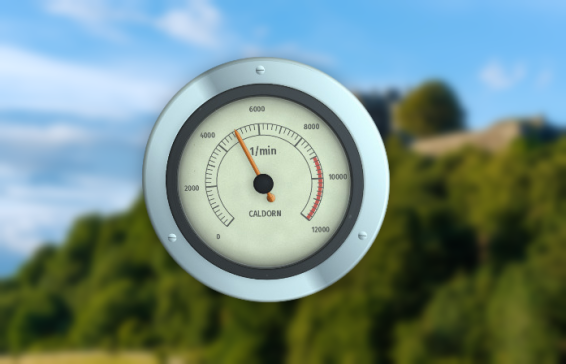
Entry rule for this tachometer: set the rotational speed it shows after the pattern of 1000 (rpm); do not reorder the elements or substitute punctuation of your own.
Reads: 5000 (rpm)
